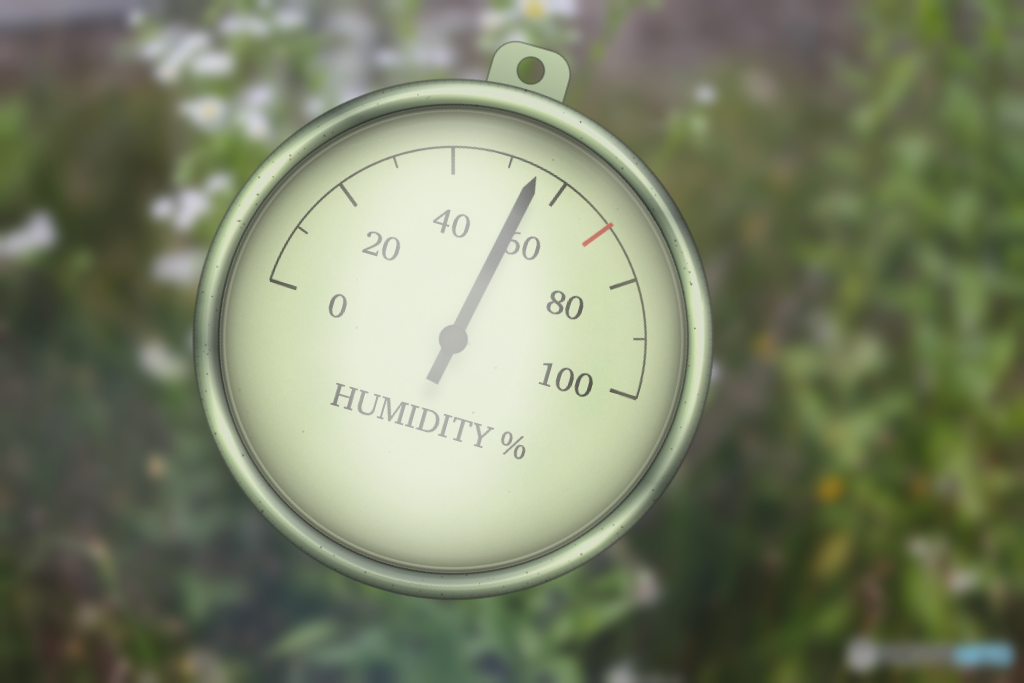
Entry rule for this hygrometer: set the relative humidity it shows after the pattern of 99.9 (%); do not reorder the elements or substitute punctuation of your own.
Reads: 55 (%)
